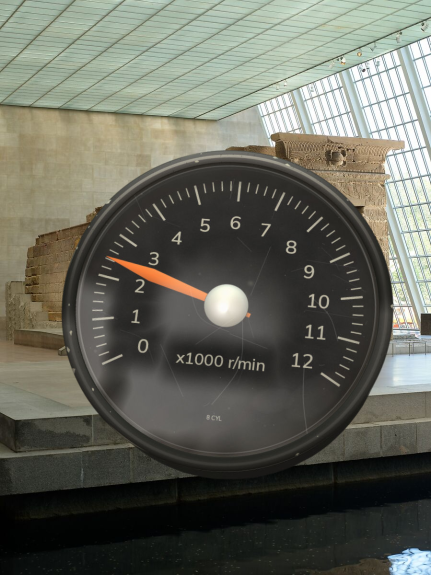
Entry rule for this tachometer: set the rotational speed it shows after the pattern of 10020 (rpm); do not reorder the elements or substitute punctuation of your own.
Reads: 2400 (rpm)
